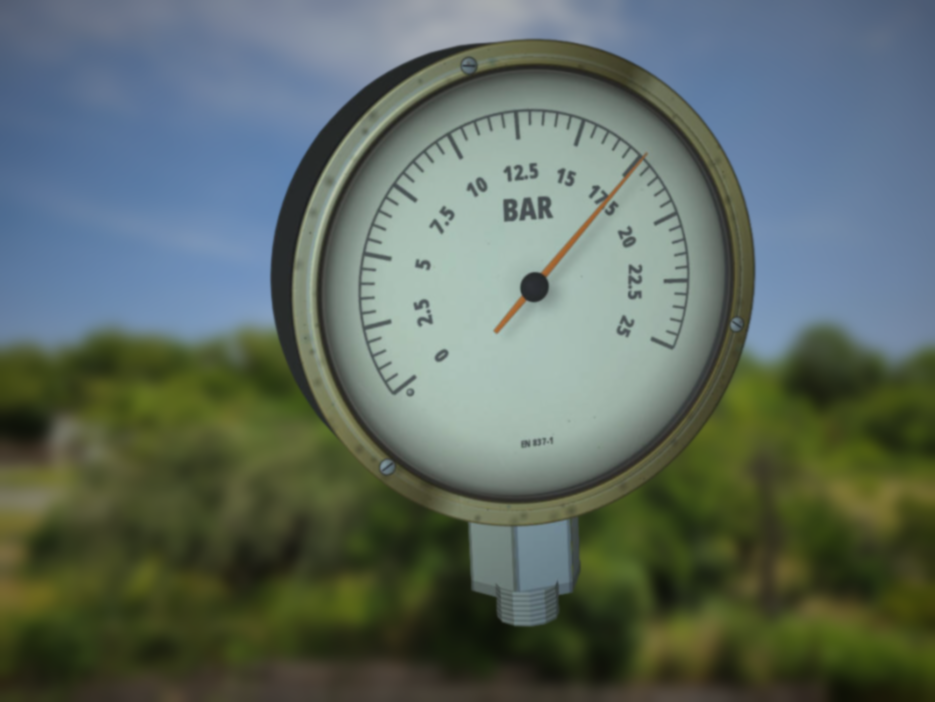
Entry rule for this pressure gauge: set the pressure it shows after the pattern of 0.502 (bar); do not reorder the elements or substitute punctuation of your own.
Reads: 17.5 (bar)
